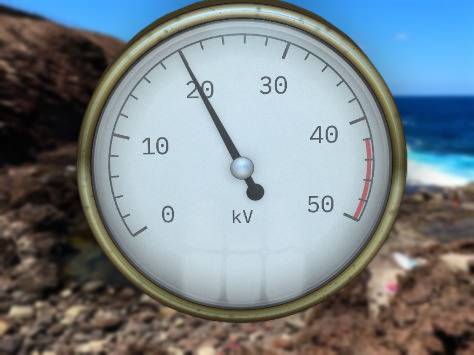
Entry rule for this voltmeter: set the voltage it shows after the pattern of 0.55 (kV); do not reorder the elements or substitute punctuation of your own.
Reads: 20 (kV)
